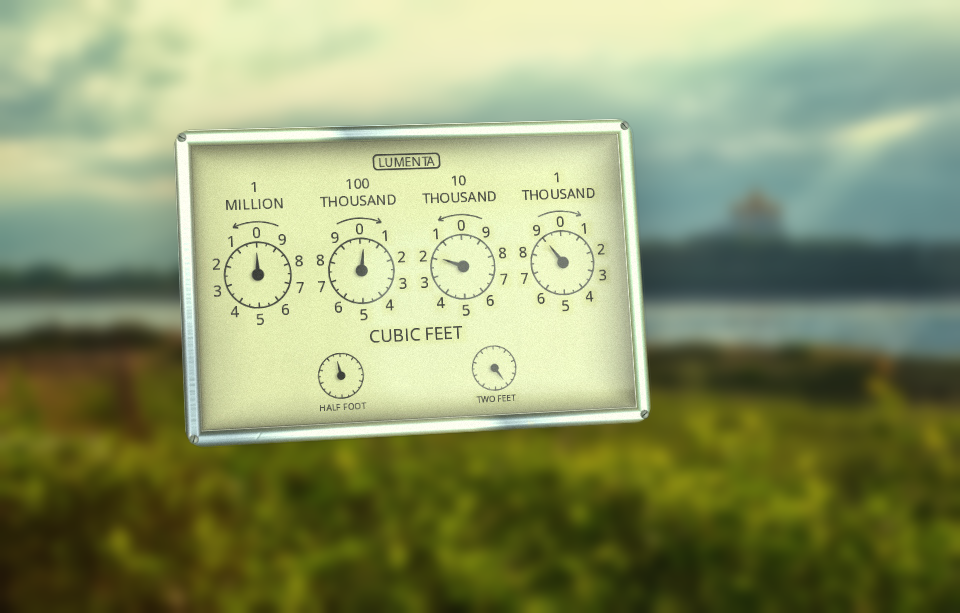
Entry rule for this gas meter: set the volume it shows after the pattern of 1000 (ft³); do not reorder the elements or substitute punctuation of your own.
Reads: 1900 (ft³)
